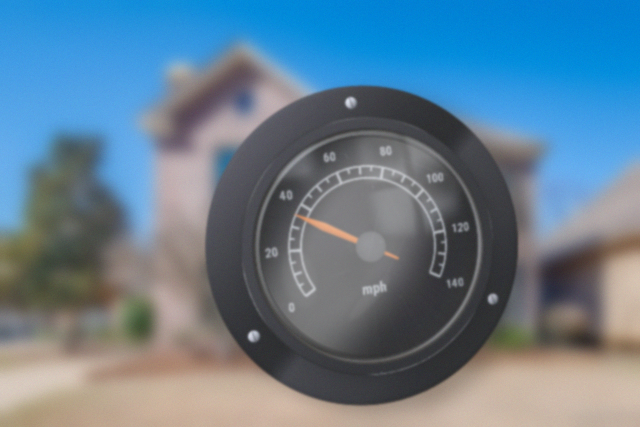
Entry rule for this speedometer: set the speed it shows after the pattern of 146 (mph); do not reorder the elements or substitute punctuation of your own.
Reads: 35 (mph)
